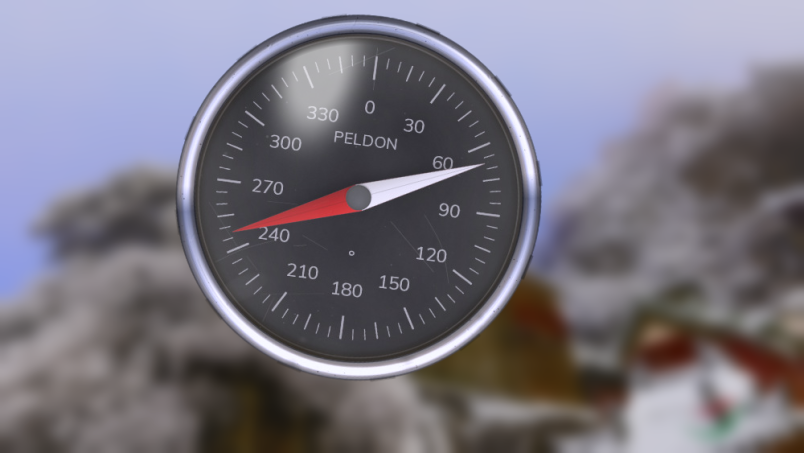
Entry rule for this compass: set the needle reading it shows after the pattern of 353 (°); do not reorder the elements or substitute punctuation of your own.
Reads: 247.5 (°)
